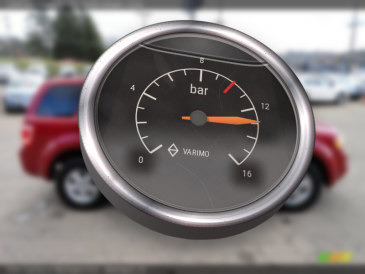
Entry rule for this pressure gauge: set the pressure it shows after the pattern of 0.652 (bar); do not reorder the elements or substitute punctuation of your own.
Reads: 13 (bar)
